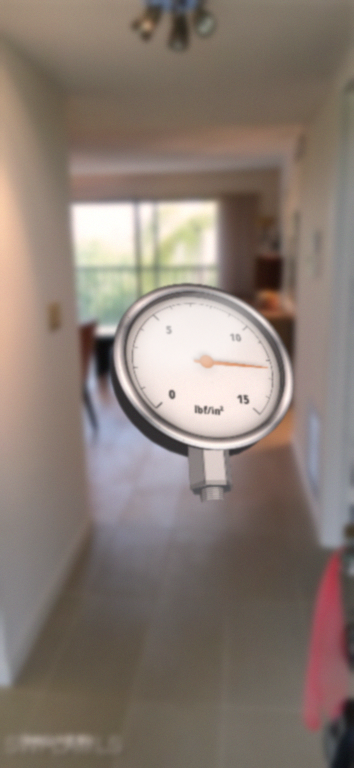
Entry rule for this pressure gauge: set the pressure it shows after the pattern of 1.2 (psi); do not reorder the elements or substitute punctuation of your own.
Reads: 12.5 (psi)
